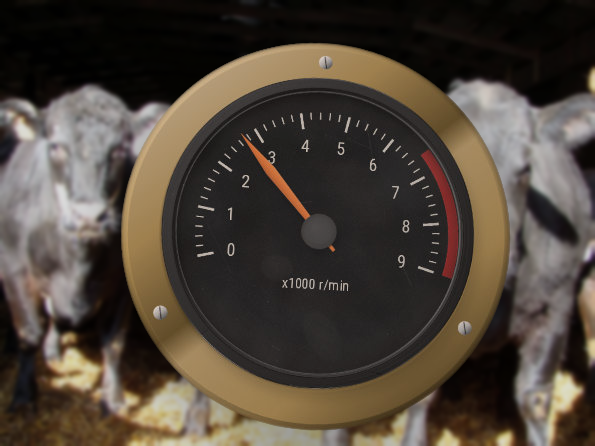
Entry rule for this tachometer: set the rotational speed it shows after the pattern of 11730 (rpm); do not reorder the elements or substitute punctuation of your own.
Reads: 2700 (rpm)
